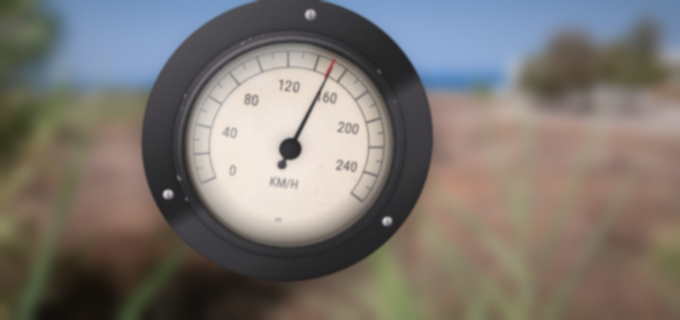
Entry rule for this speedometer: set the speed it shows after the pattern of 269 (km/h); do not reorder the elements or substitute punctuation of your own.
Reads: 150 (km/h)
